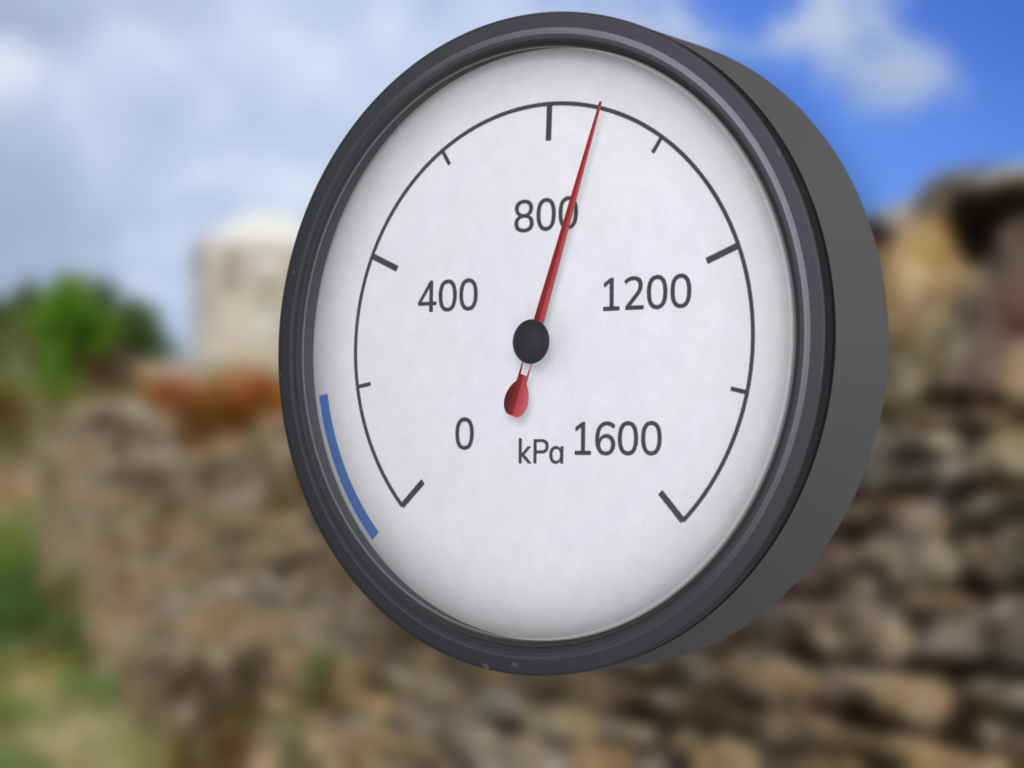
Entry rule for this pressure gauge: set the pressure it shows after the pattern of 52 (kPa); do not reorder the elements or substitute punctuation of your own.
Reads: 900 (kPa)
